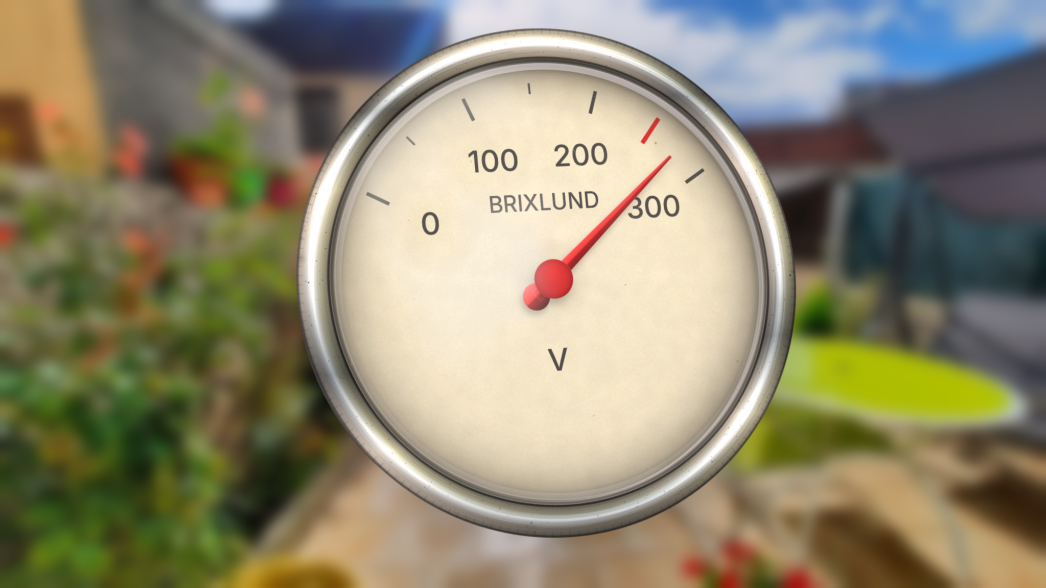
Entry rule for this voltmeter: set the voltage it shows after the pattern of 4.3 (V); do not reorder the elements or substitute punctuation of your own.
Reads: 275 (V)
